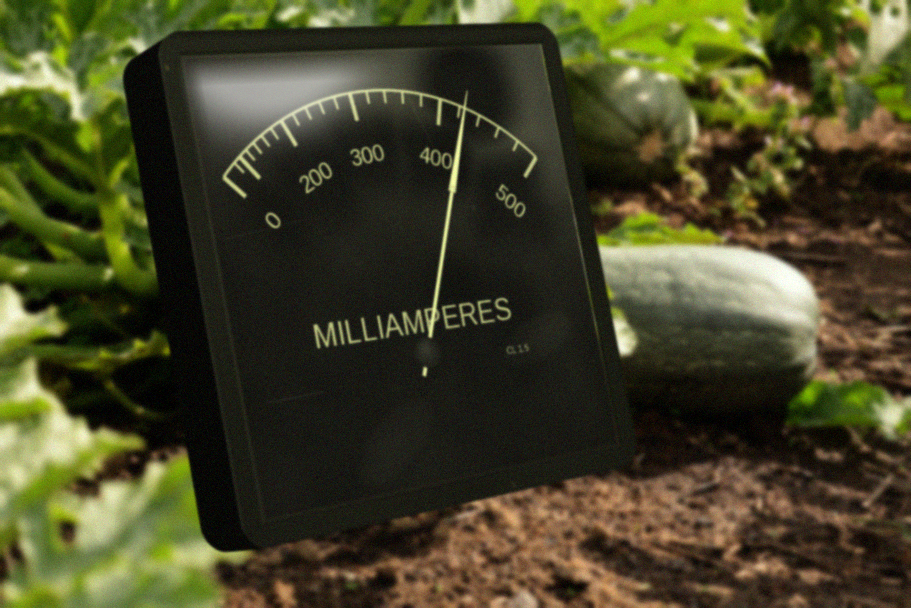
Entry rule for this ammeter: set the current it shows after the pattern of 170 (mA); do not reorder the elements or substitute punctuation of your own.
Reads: 420 (mA)
